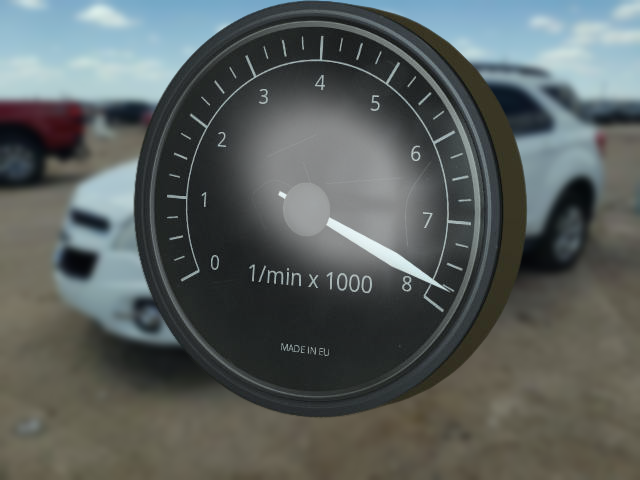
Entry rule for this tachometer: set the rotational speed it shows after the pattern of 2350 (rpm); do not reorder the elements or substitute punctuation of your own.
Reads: 7750 (rpm)
